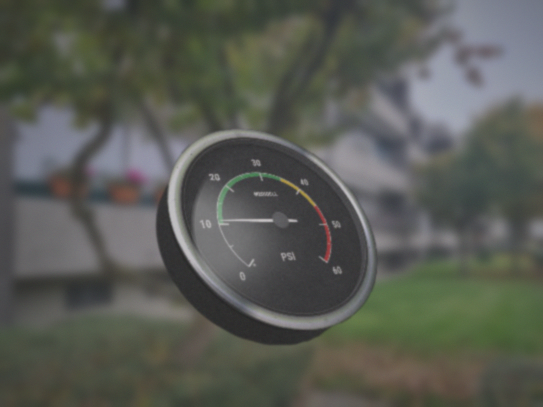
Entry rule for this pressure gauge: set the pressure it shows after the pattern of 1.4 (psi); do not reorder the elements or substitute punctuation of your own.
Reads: 10 (psi)
